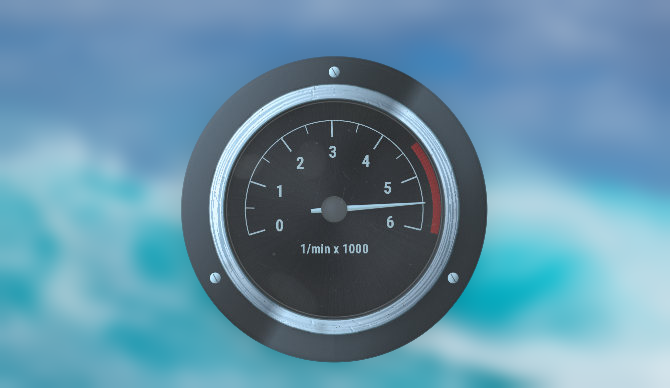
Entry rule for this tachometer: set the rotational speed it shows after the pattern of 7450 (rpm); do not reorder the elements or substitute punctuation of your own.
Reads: 5500 (rpm)
